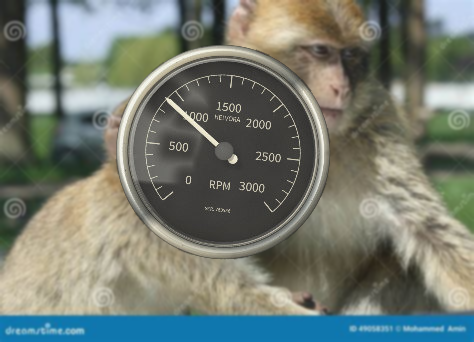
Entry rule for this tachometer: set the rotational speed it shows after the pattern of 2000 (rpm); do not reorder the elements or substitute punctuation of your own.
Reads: 900 (rpm)
